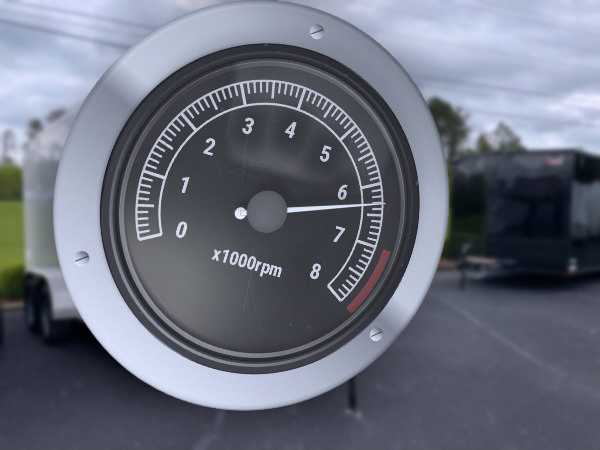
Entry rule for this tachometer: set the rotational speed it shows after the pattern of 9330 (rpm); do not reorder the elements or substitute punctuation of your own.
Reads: 6300 (rpm)
